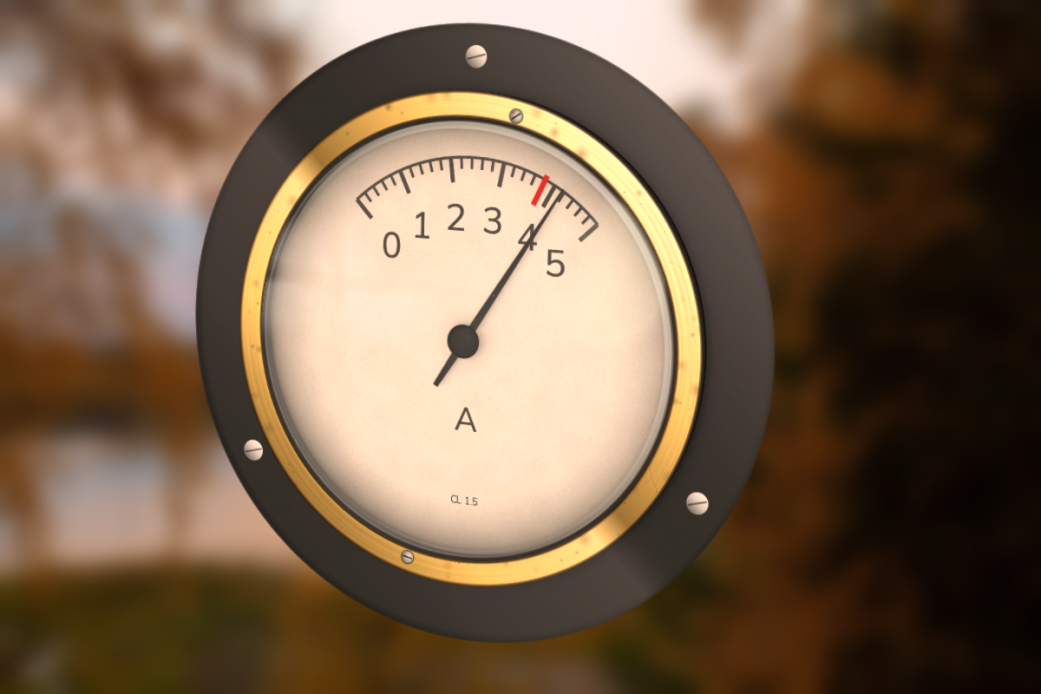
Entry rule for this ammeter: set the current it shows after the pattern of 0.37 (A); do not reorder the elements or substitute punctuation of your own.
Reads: 4.2 (A)
